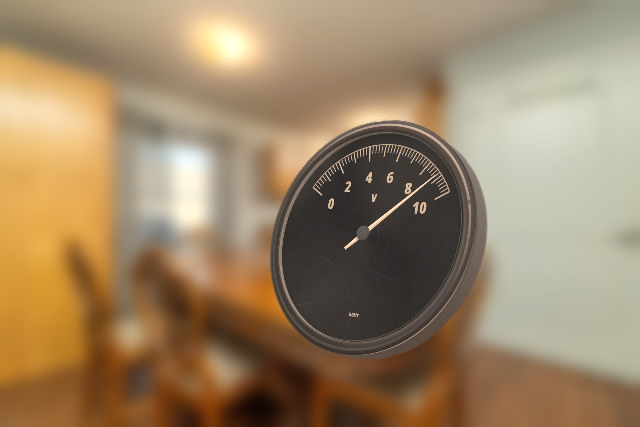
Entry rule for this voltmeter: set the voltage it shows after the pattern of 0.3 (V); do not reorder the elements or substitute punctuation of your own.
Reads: 9 (V)
